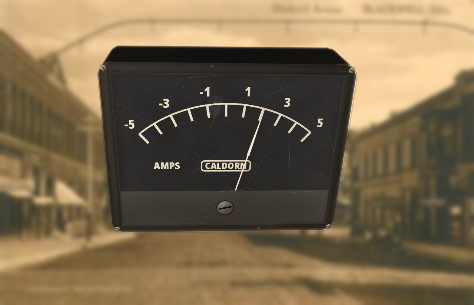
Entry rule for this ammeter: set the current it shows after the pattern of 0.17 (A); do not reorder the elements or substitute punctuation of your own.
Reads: 2 (A)
